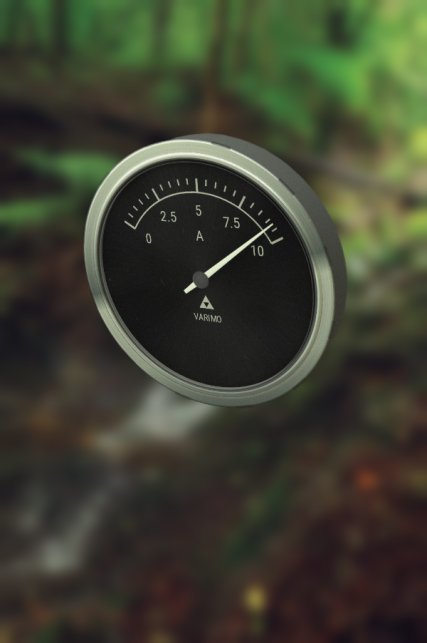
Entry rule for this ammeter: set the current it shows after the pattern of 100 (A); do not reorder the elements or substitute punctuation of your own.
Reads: 9.25 (A)
